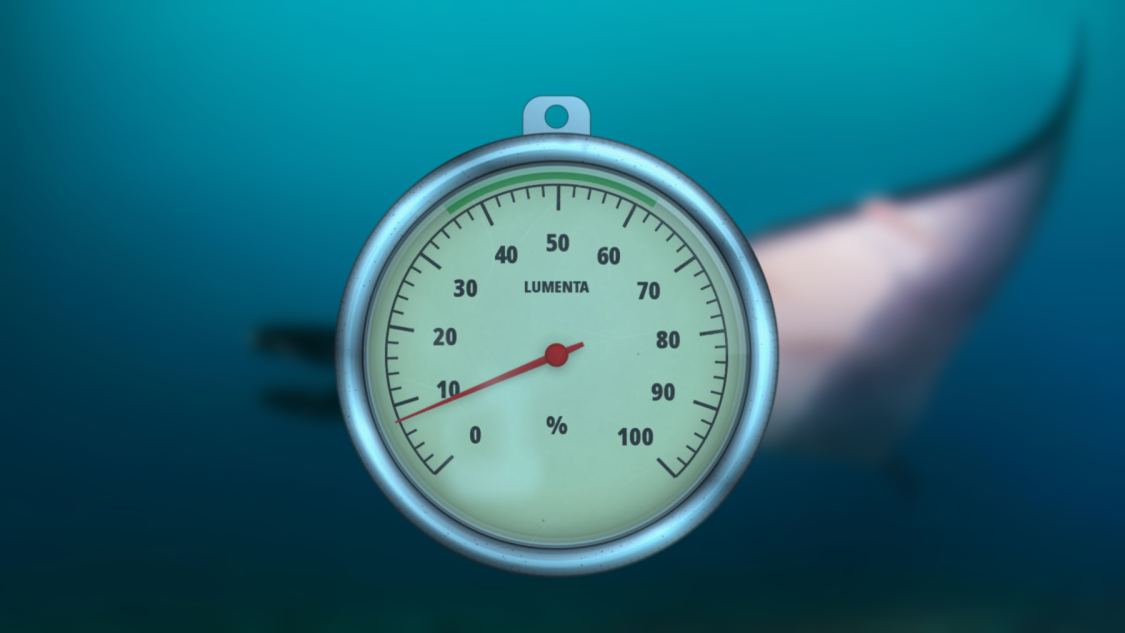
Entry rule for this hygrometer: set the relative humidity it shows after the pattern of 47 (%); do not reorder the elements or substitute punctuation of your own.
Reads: 8 (%)
